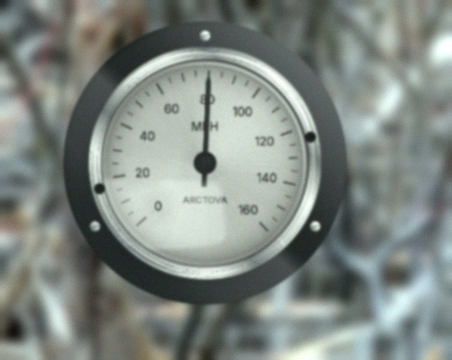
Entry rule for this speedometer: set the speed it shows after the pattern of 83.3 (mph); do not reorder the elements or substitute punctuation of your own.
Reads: 80 (mph)
